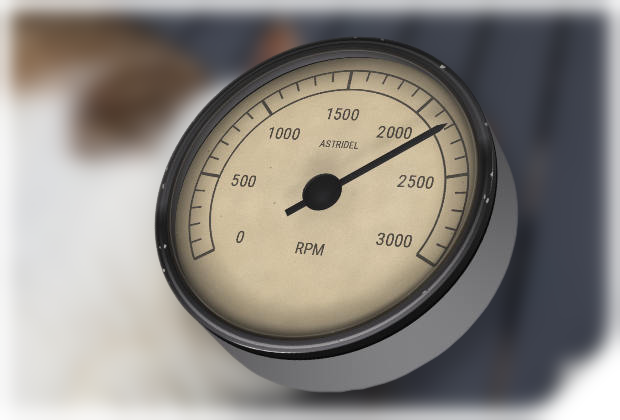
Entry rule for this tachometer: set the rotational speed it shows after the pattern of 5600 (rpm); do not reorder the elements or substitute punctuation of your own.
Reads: 2200 (rpm)
